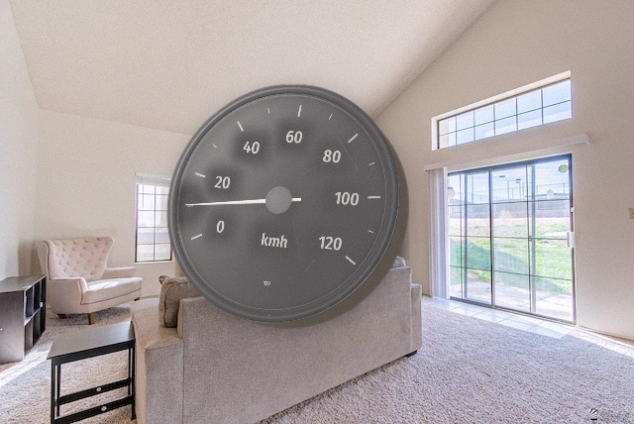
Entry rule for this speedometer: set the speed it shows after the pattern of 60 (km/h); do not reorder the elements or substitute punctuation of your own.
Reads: 10 (km/h)
